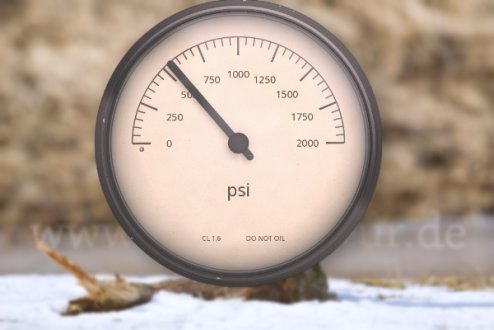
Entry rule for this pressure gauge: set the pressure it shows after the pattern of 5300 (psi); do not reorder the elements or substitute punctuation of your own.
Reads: 550 (psi)
